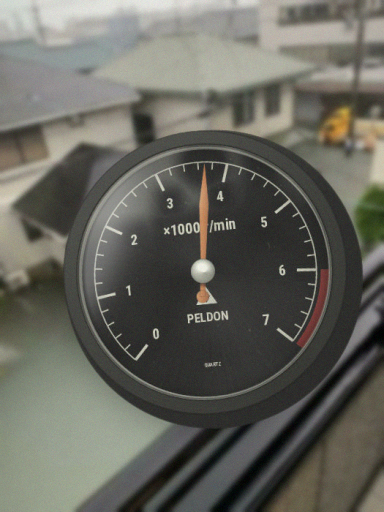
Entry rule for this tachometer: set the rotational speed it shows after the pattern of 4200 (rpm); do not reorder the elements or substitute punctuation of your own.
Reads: 3700 (rpm)
